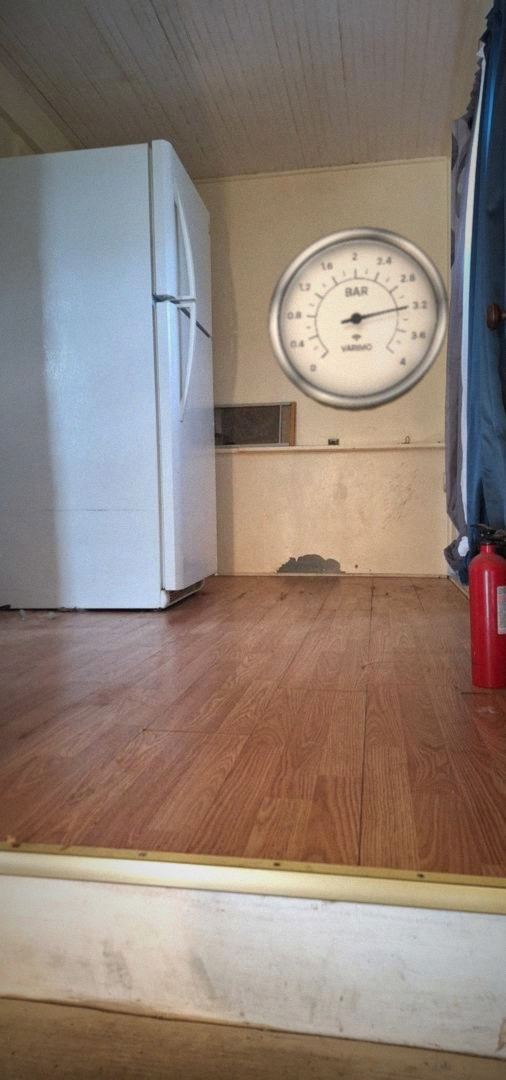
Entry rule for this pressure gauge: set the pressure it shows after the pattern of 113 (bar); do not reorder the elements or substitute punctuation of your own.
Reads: 3.2 (bar)
